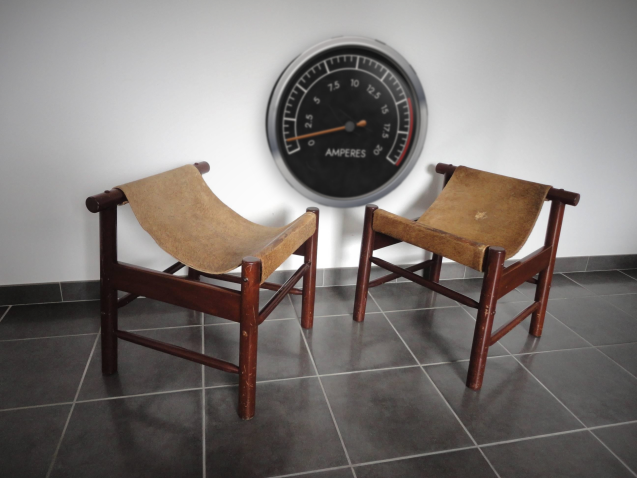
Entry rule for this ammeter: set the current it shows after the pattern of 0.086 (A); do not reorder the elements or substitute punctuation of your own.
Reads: 1 (A)
